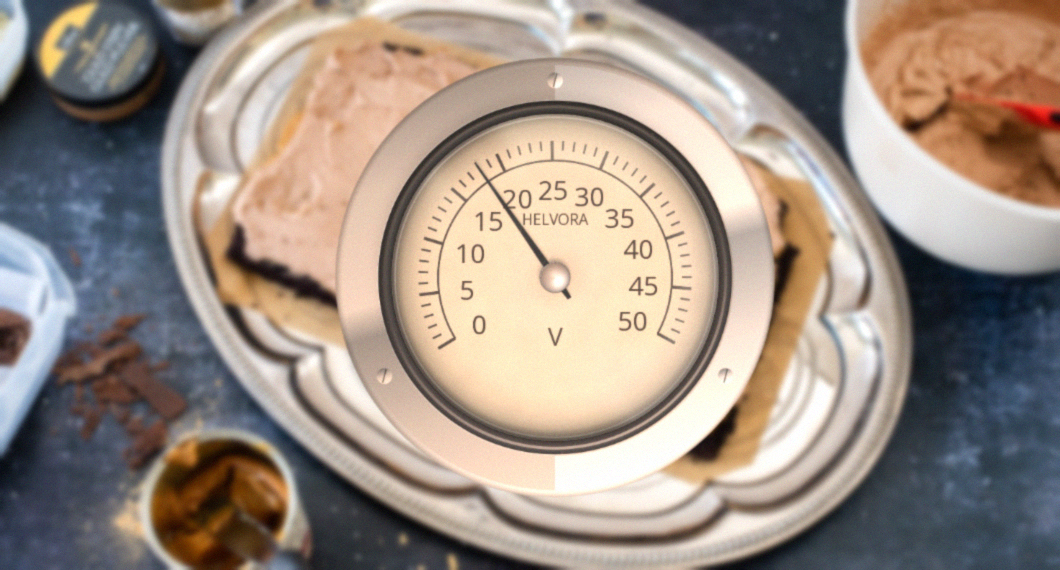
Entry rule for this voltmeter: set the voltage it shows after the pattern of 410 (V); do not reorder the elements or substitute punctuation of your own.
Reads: 18 (V)
